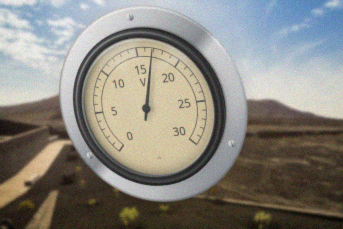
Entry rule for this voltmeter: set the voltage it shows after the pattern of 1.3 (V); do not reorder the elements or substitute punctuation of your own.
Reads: 17 (V)
